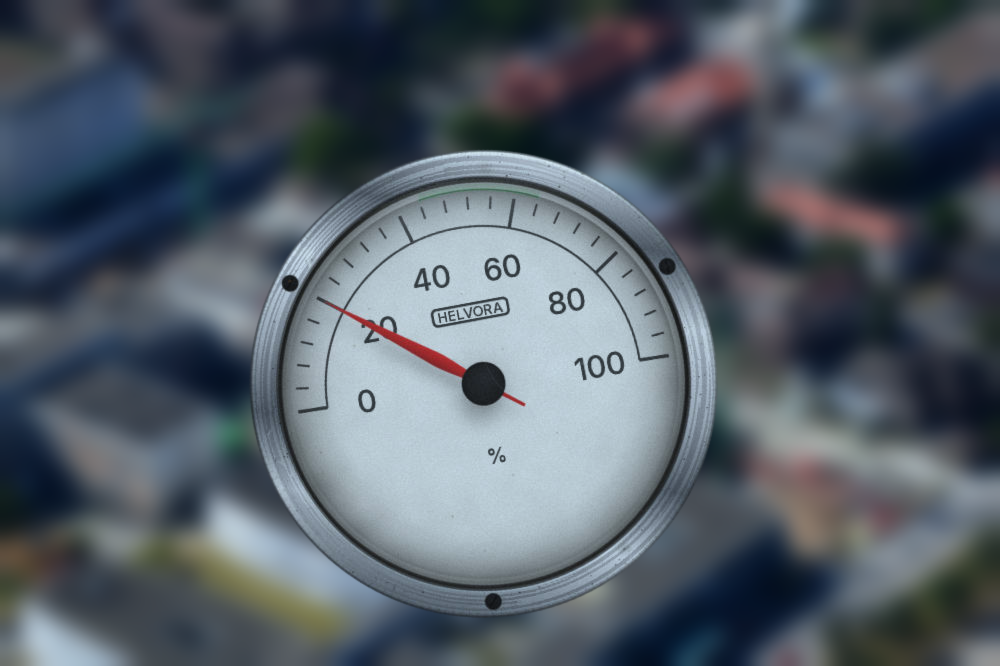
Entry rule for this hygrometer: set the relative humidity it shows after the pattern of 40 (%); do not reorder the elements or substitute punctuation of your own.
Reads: 20 (%)
